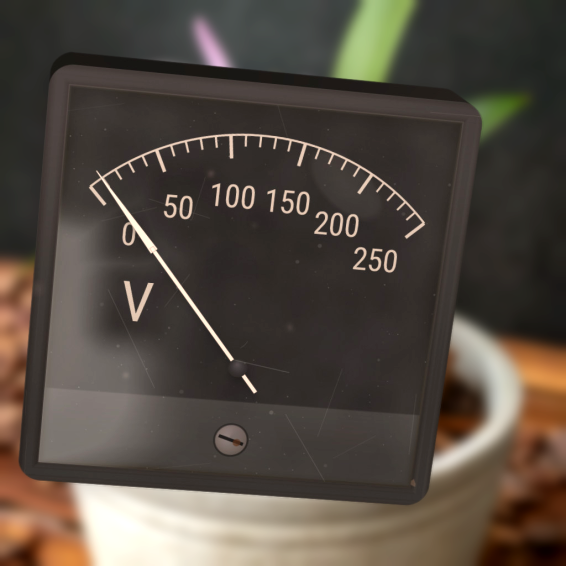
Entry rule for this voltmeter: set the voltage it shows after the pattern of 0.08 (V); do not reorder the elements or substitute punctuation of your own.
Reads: 10 (V)
